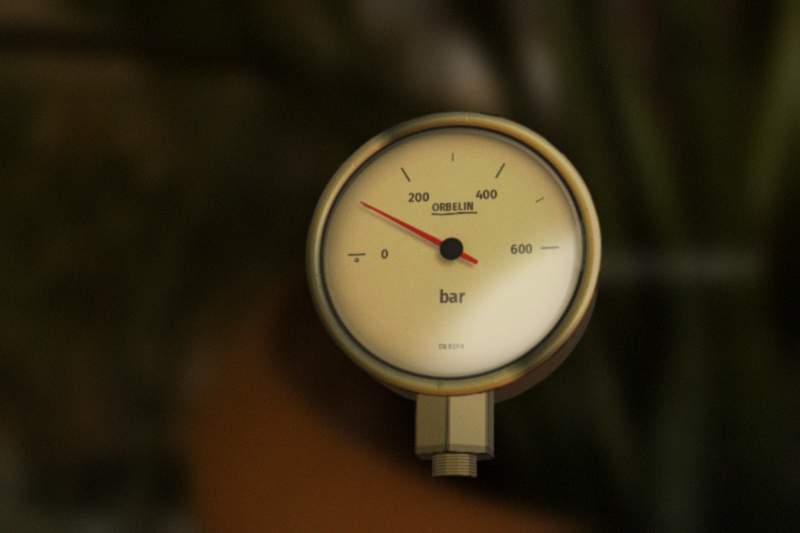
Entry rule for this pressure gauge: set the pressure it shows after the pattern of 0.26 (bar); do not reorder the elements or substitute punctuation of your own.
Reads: 100 (bar)
